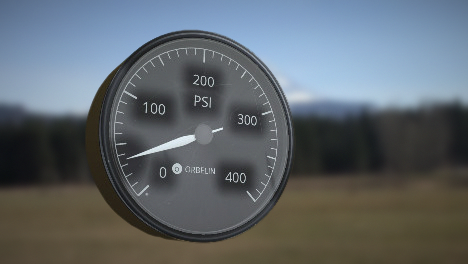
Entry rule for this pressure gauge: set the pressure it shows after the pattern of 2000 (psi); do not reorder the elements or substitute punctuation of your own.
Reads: 35 (psi)
